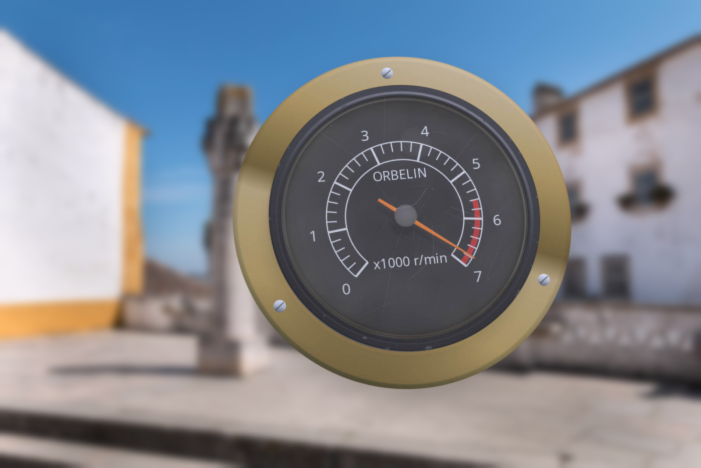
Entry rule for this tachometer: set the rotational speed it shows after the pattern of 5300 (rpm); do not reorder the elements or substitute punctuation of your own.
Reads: 6800 (rpm)
